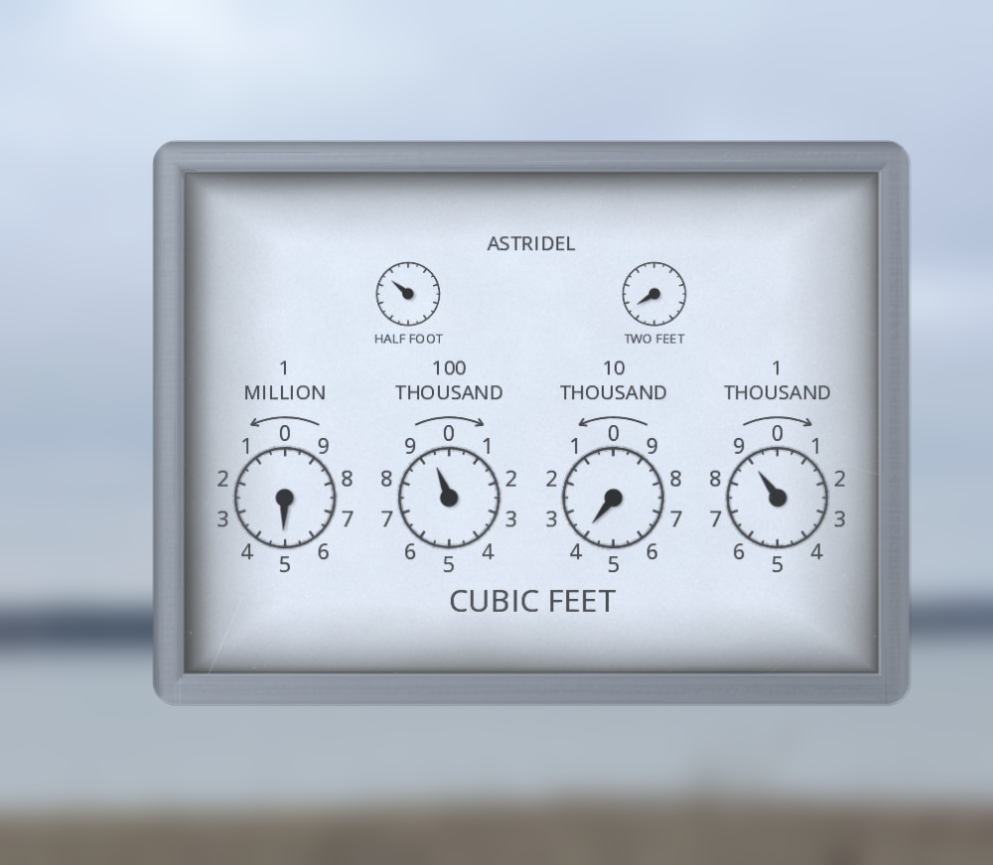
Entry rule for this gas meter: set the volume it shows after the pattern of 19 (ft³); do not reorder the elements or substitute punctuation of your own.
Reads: 493900 (ft³)
